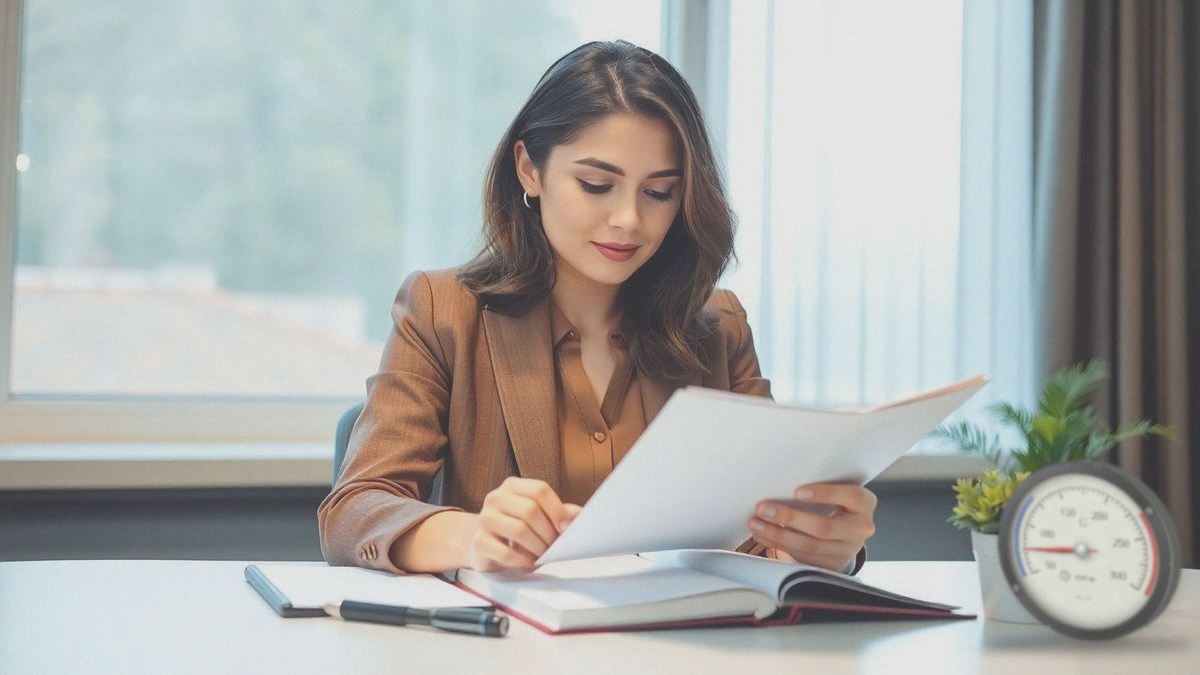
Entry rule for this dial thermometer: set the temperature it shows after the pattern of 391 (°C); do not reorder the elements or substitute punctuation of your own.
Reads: 75 (°C)
